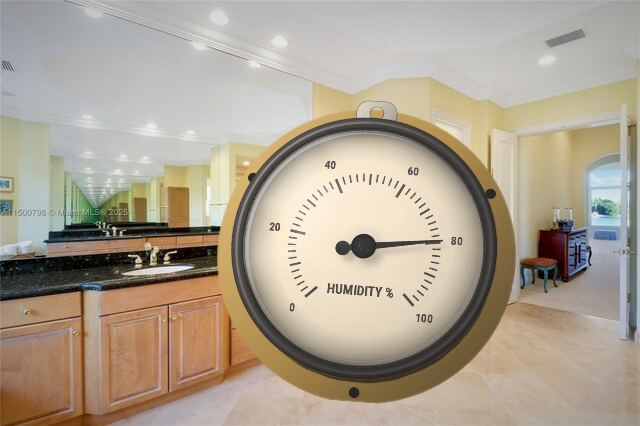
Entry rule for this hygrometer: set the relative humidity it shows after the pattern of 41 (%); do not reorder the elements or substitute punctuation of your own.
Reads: 80 (%)
